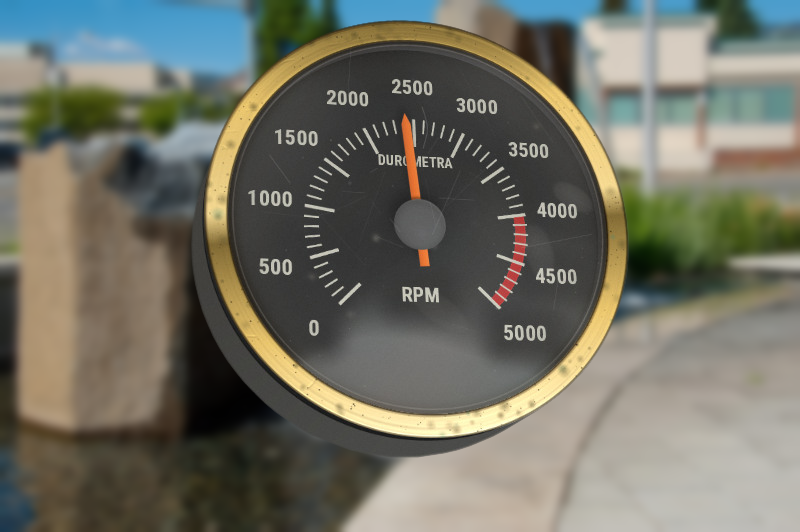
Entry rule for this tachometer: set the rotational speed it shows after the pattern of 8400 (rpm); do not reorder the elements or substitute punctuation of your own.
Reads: 2400 (rpm)
